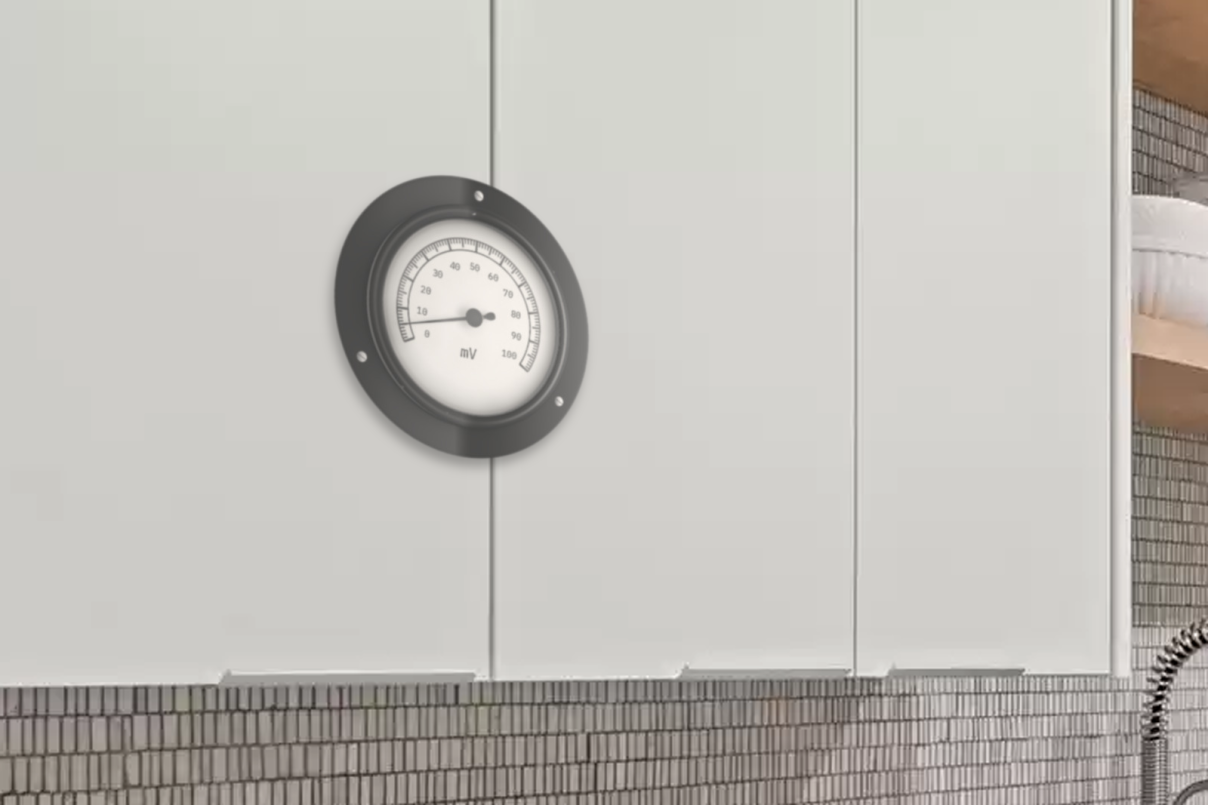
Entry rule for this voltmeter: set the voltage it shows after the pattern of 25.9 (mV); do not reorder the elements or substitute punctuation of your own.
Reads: 5 (mV)
